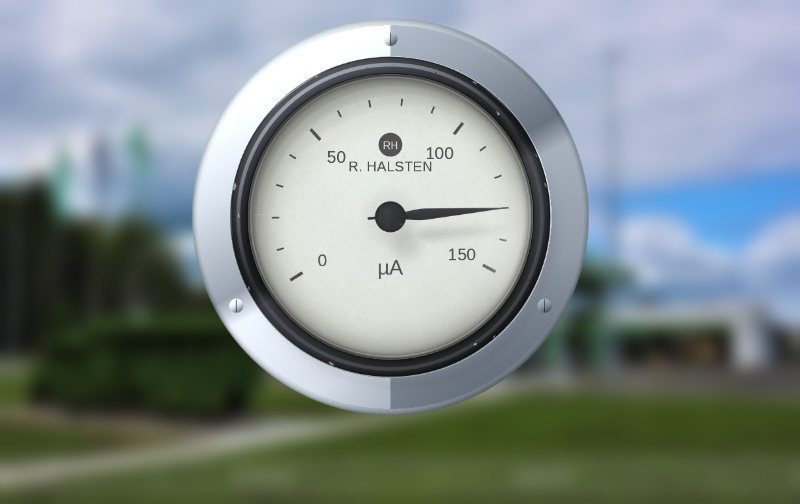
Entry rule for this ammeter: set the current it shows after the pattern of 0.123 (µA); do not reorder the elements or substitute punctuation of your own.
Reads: 130 (µA)
